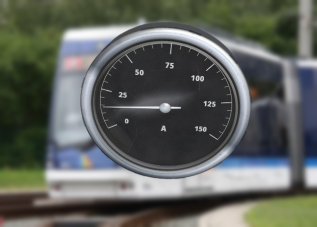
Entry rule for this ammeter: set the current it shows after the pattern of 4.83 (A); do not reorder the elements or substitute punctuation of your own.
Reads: 15 (A)
